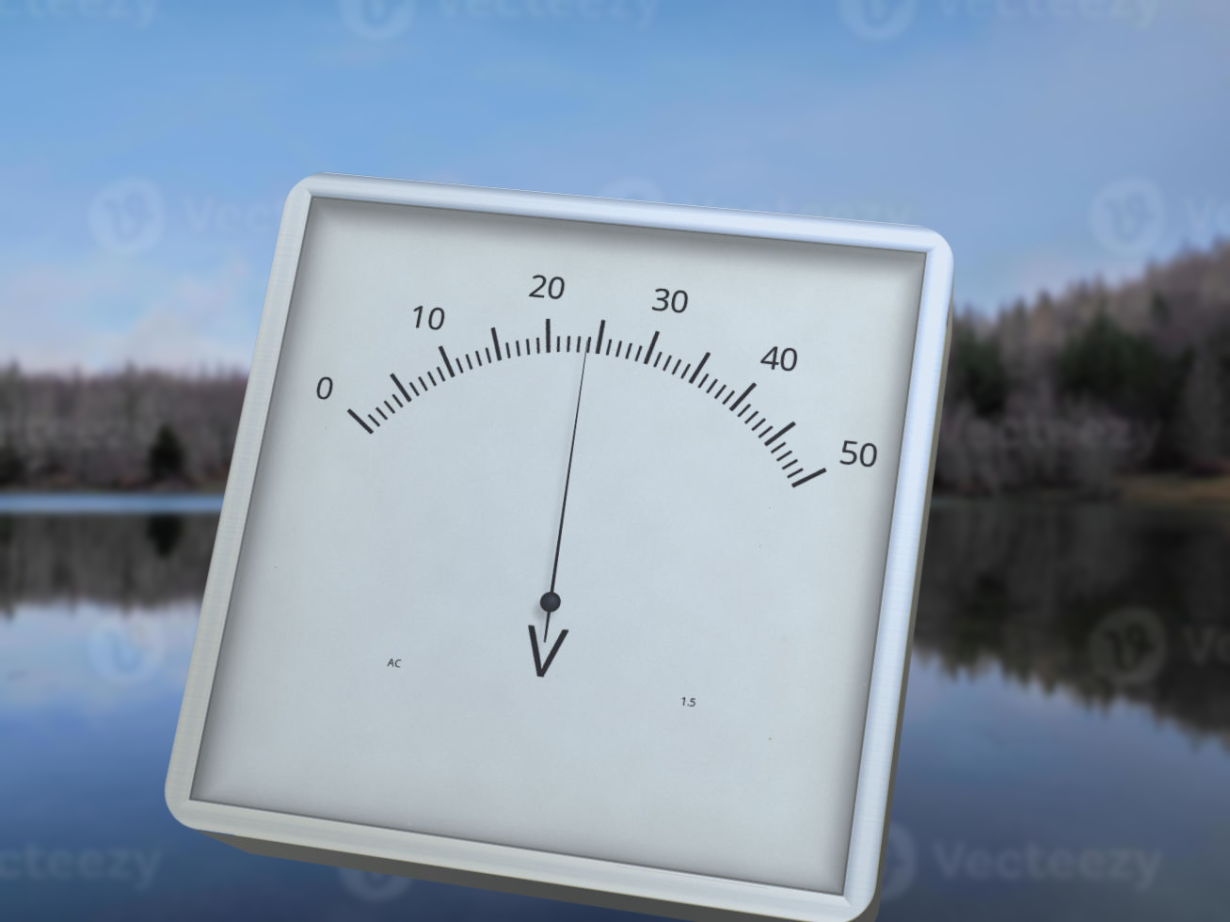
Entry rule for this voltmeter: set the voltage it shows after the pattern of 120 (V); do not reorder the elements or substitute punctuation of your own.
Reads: 24 (V)
